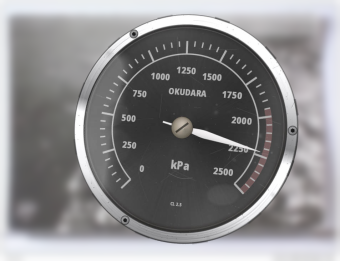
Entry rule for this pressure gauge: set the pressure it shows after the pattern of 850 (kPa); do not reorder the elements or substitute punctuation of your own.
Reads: 2225 (kPa)
